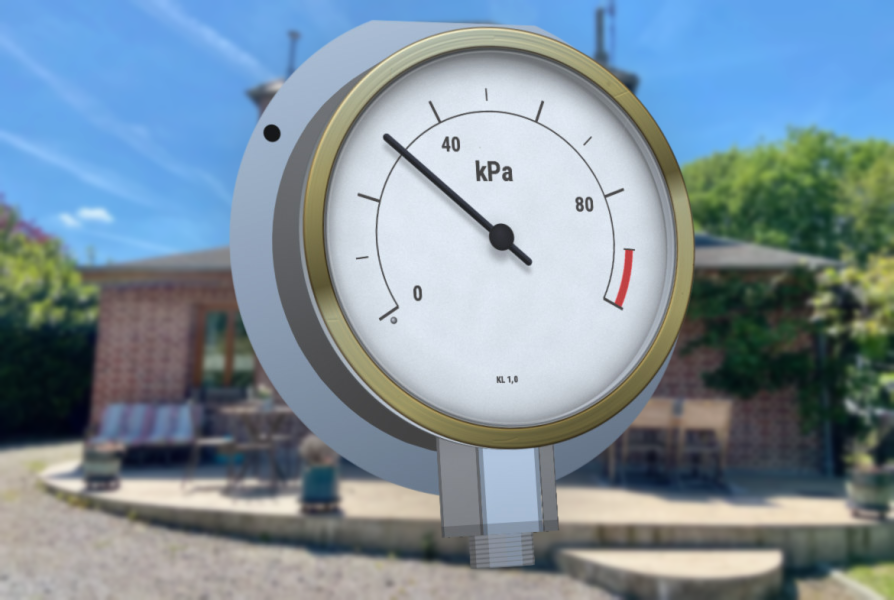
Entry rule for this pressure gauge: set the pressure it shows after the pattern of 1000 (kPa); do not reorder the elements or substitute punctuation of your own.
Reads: 30 (kPa)
